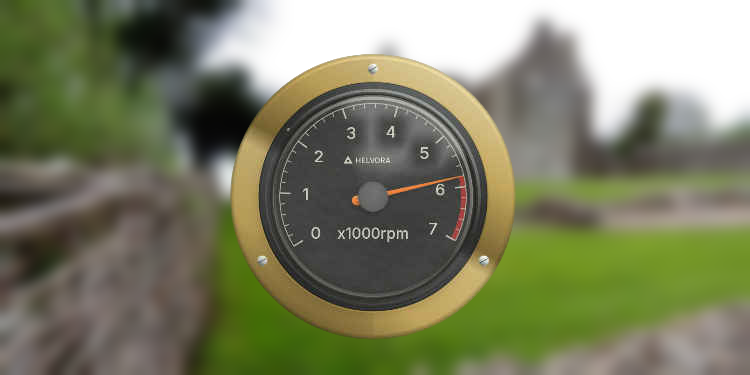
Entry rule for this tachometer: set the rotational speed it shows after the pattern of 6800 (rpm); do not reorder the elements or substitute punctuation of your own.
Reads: 5800 (rpm)
